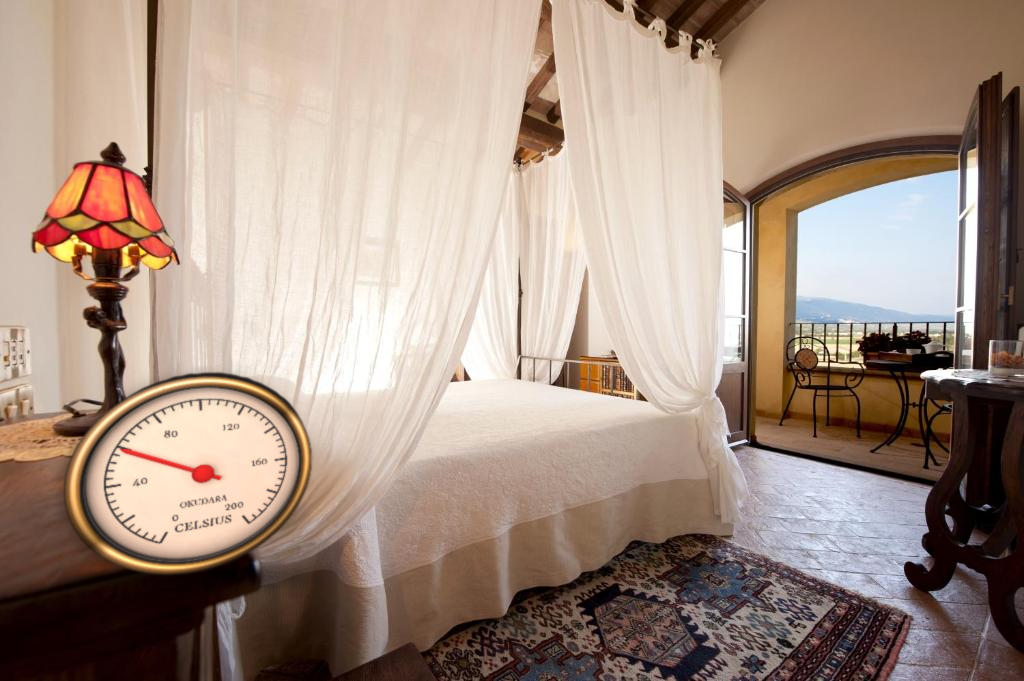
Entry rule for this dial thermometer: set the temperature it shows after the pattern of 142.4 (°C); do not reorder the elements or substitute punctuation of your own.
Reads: 60 (°C)
